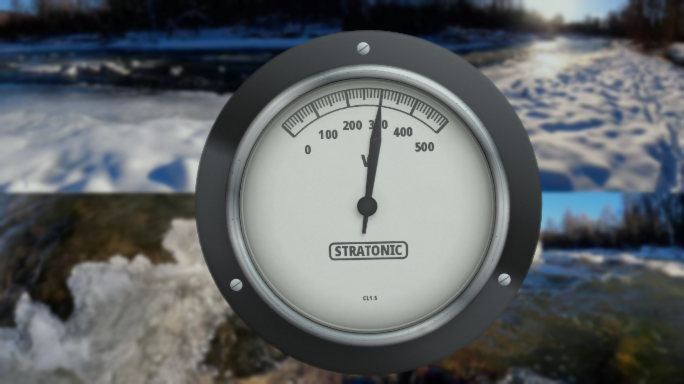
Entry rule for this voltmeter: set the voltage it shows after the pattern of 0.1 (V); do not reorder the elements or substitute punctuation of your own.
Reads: 300 (V)
